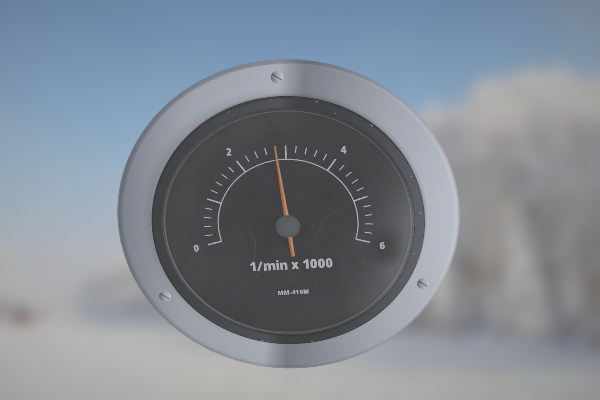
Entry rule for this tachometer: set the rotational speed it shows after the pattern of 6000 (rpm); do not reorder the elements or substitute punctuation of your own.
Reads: 2800 (rpm)
